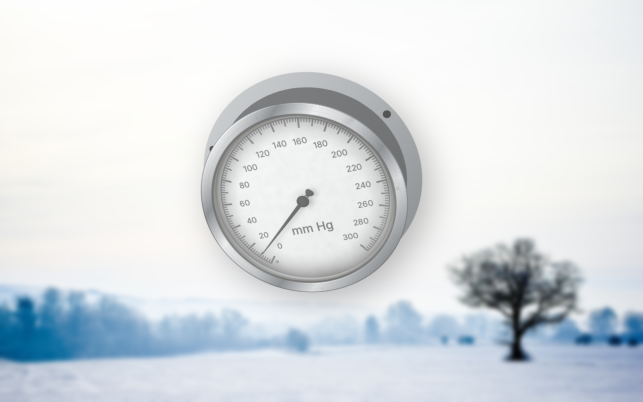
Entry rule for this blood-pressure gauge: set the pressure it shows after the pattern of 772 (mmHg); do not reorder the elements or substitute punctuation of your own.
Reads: 10 (mmHg)
